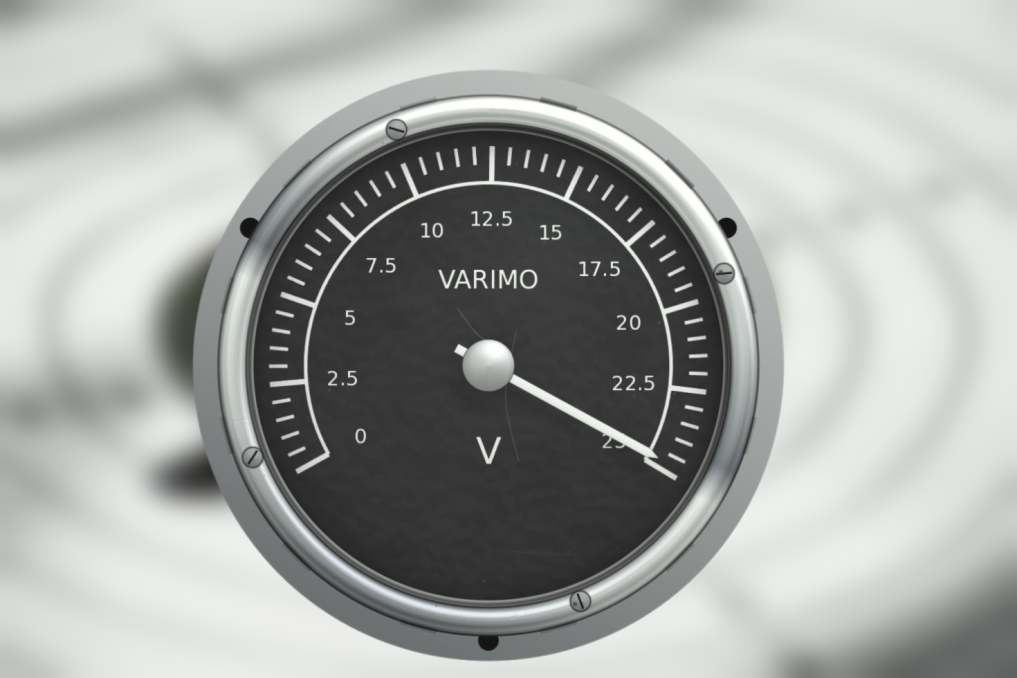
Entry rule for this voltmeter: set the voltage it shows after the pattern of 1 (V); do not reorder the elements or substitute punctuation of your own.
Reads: 24.75 (V)
